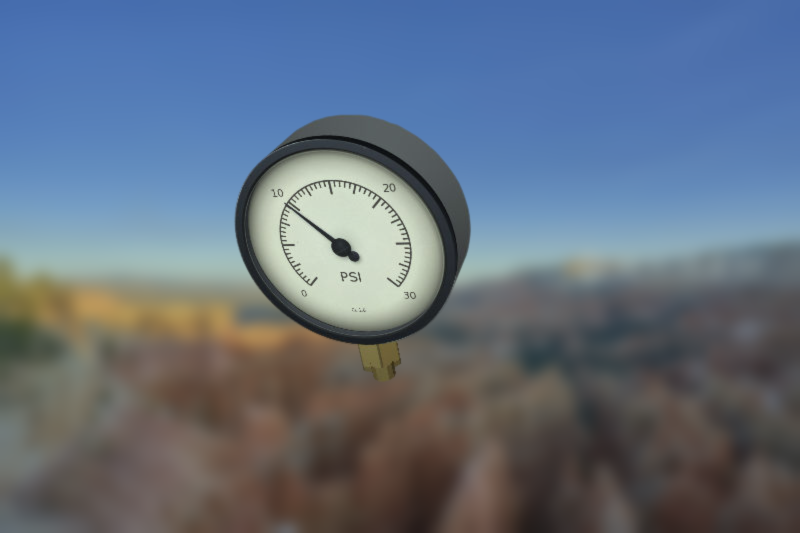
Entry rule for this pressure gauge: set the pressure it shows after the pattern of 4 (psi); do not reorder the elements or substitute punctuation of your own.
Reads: 10 (psi)
